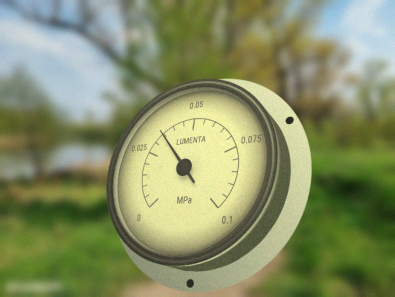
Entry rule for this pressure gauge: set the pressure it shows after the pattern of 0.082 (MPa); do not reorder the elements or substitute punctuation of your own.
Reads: 0.035 (MPa)
